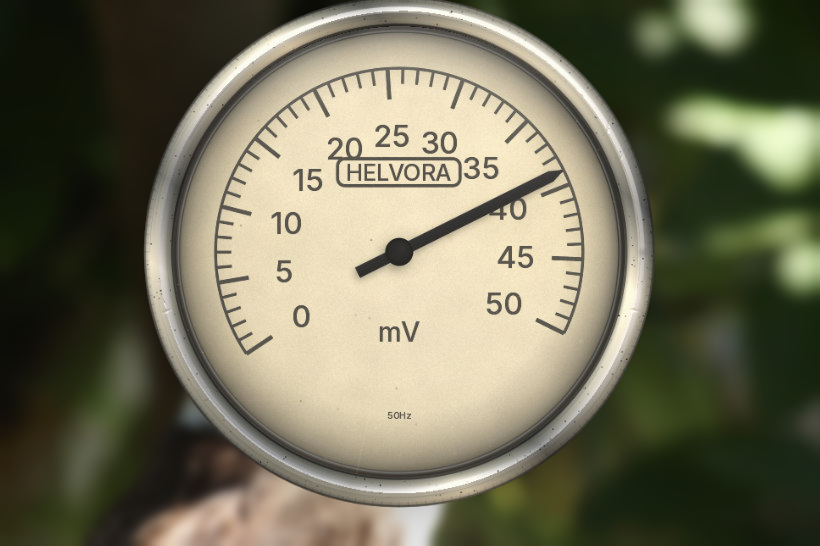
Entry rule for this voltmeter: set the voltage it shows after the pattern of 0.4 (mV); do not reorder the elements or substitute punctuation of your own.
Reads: 39 (mV)
